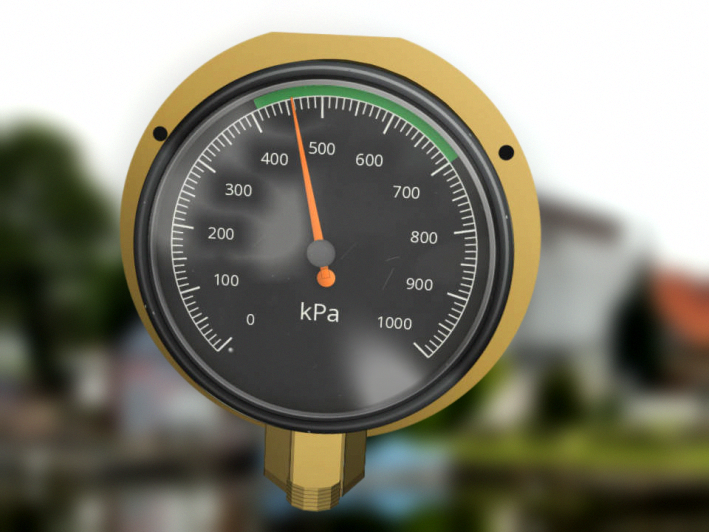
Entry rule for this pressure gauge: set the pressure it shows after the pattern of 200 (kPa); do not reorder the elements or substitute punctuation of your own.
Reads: 460 (kPa)
